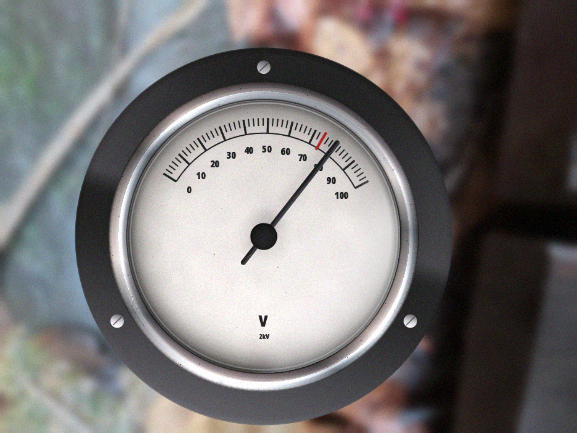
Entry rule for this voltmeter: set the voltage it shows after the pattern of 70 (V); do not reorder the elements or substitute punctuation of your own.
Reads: 80 (V)
